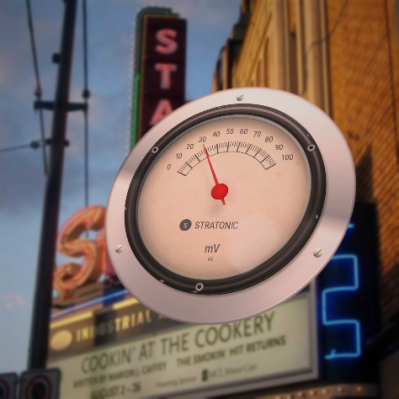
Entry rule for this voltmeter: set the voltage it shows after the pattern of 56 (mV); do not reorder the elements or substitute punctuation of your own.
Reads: 30 (mV)
